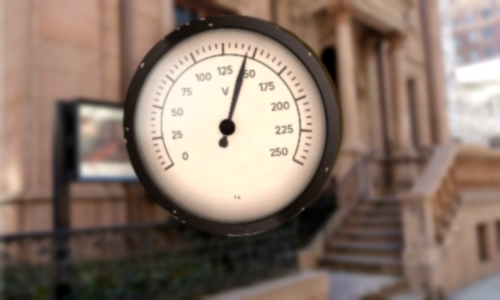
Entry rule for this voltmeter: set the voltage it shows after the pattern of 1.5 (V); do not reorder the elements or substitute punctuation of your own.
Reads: 145 (V)
